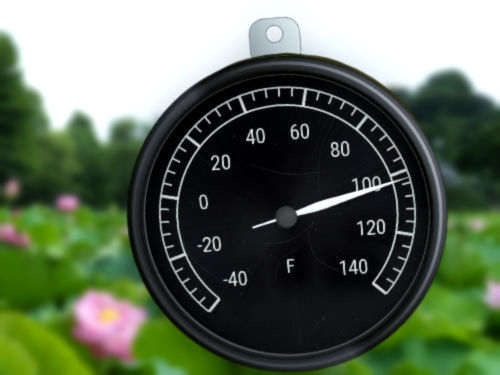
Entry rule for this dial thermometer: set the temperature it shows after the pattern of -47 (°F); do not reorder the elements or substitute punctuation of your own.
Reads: 102 (°F)
